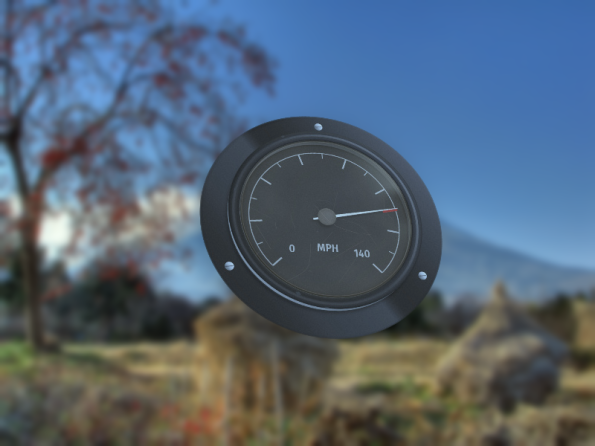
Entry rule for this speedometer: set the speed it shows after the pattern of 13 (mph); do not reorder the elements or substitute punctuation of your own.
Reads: 110 (mph)
